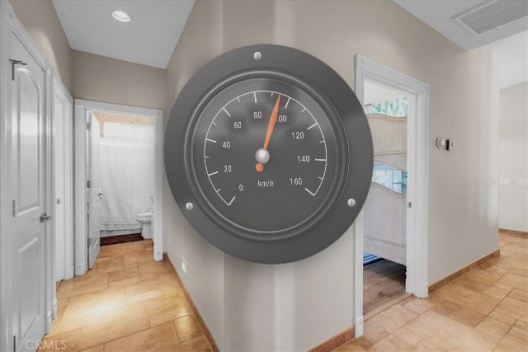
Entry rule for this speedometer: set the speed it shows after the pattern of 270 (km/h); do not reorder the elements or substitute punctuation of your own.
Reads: 95 (km/h)
